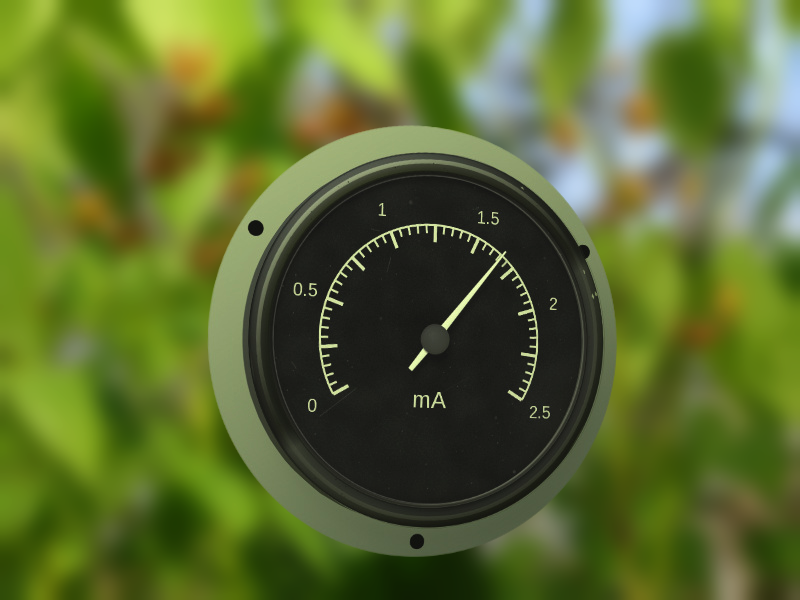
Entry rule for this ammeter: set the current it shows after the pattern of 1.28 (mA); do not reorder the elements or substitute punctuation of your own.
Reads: 1.65 (mA)
